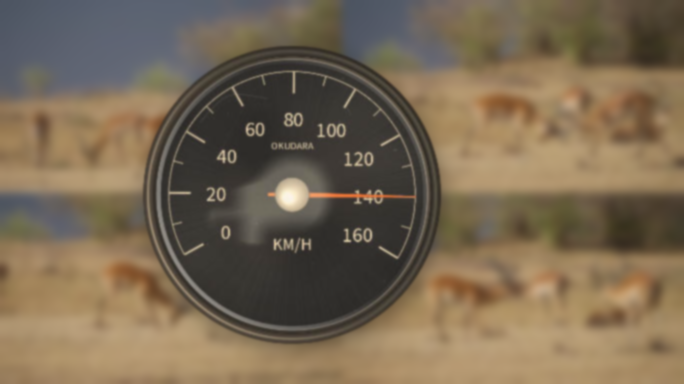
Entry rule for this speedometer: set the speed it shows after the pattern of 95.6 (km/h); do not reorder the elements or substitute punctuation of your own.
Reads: 140 (km/h)
